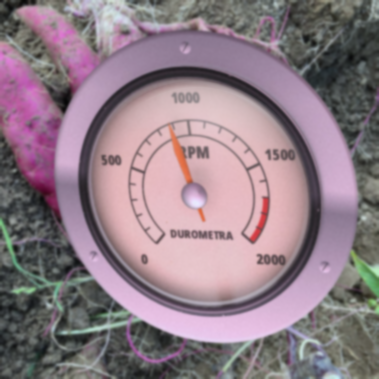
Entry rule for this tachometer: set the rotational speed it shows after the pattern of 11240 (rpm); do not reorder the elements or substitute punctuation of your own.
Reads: 900 (rpm)
